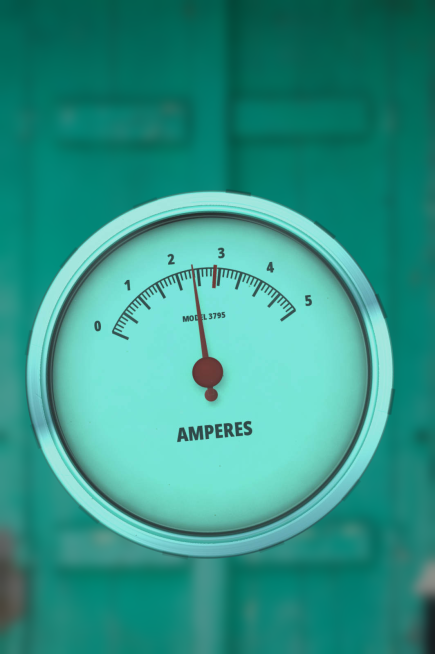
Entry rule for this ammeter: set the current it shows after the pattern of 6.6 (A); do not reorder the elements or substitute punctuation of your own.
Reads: 2.4 (A)
